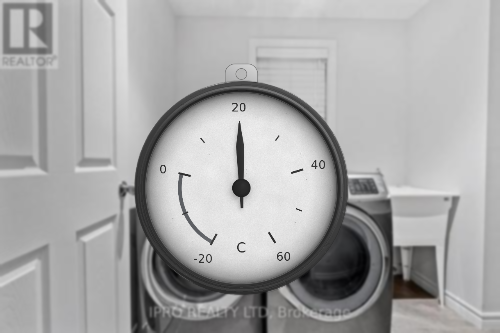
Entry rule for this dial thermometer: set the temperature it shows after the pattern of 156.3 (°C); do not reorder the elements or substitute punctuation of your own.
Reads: 20 (°C)
